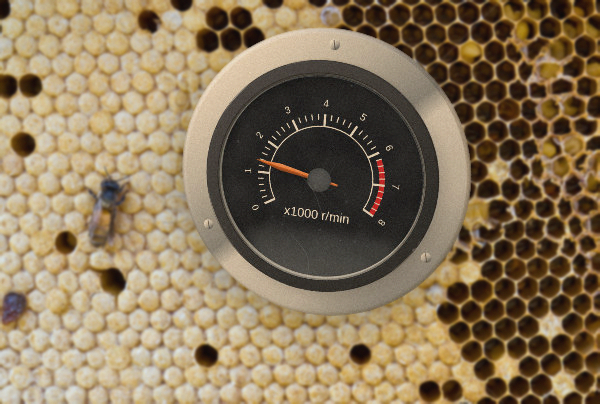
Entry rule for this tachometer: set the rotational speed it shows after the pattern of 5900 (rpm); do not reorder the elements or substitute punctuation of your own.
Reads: 1400 (rpm)
